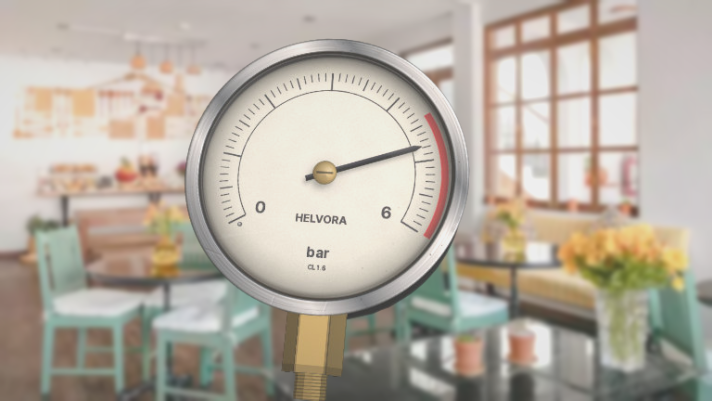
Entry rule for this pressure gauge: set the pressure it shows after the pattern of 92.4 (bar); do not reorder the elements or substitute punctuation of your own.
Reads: 4.8 (bar)
